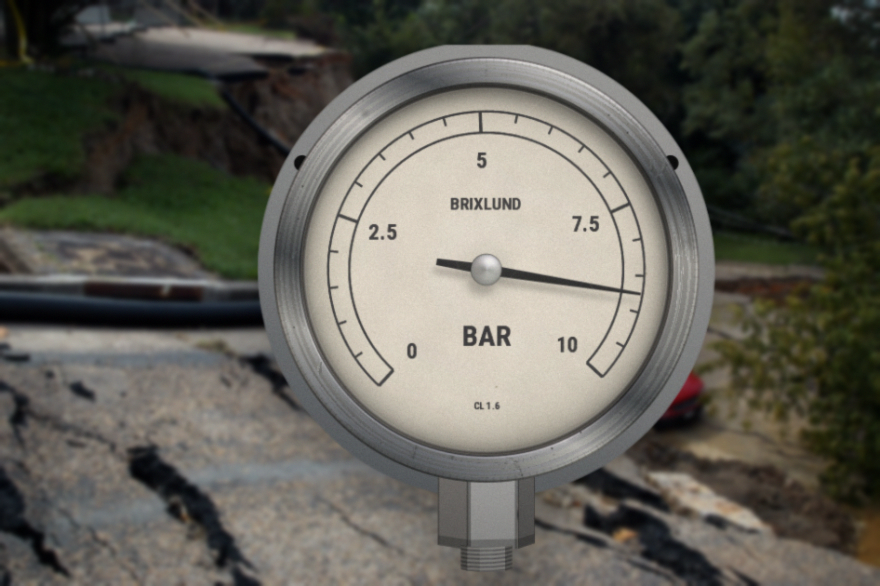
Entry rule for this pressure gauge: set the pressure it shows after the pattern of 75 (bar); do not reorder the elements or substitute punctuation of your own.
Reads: 8.75 (bar)
